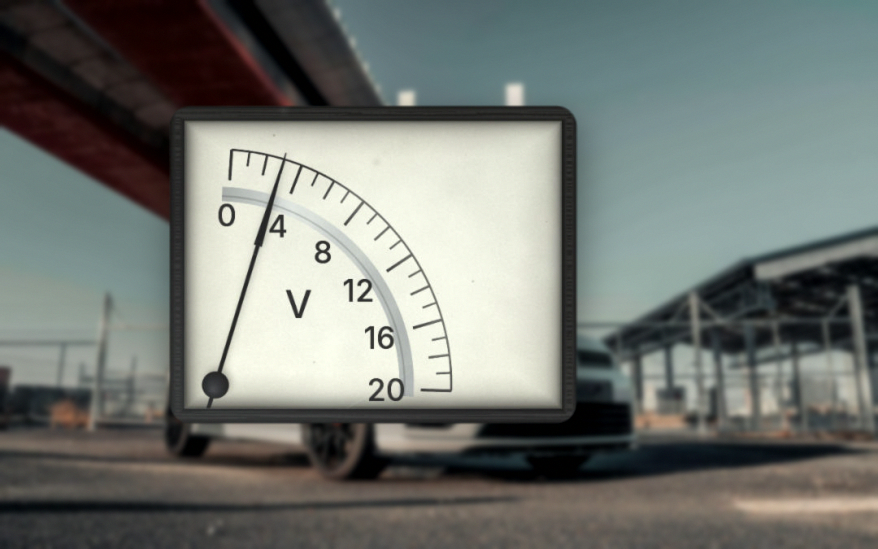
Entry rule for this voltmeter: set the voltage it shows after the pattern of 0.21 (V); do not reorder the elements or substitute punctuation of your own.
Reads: 3 (V)
